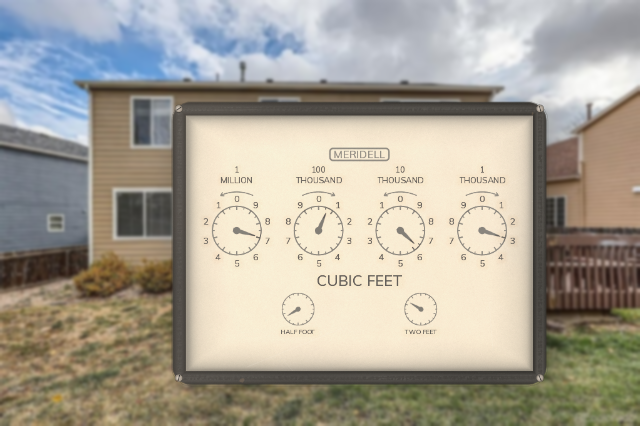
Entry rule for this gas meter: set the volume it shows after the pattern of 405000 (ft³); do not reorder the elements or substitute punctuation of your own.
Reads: 706300 (ft³)
